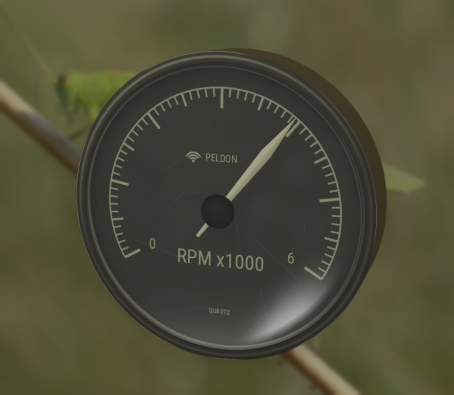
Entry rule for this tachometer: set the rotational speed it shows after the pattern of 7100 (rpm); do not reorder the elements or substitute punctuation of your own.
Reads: 3950 (rpm)
